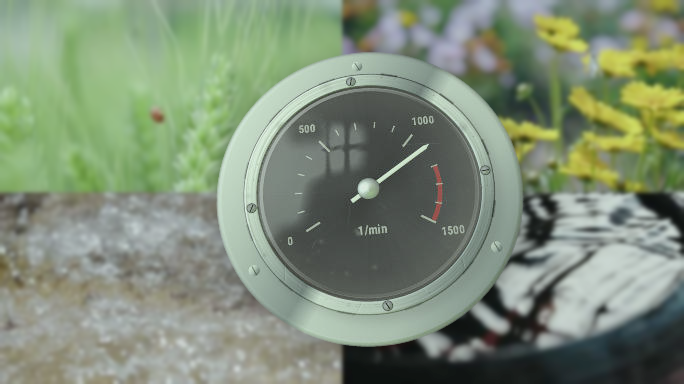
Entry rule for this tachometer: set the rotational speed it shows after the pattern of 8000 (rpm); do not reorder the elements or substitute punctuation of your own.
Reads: 1100 (rpm)
